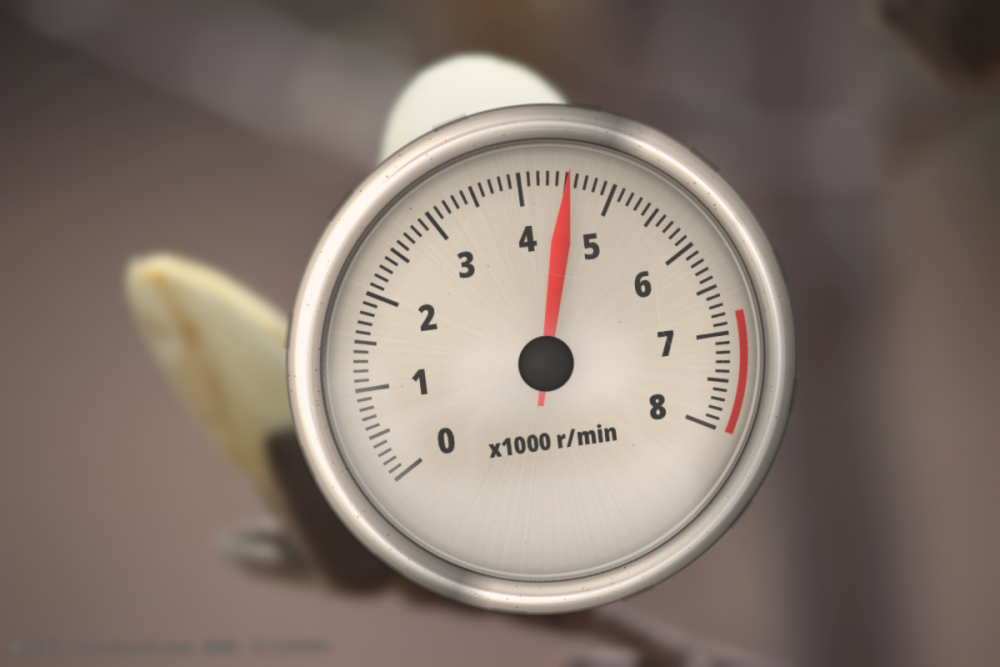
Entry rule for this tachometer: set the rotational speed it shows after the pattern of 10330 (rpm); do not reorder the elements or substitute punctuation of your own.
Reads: 4500 (rpm)
